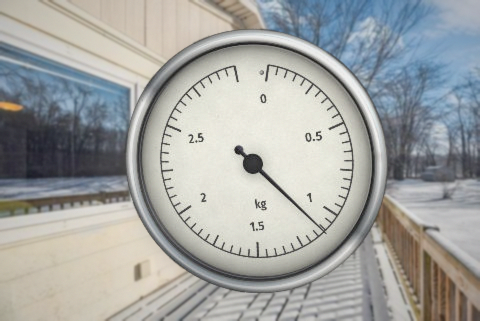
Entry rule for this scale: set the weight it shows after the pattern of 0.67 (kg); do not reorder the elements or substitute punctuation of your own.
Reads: 1.1 (kg)
